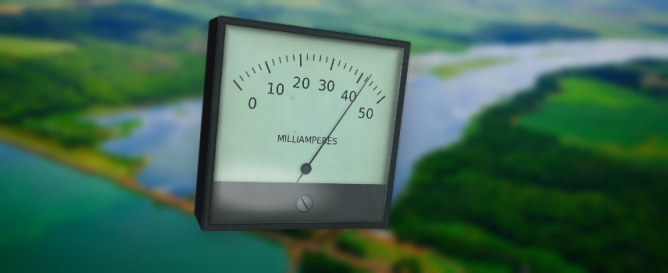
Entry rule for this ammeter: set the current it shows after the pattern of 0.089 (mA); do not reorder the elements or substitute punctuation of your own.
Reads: 42 (mA)
